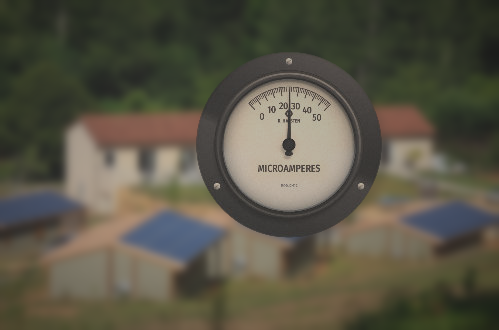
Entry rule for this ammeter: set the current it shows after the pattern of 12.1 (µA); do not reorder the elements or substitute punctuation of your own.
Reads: 25 (µA)
